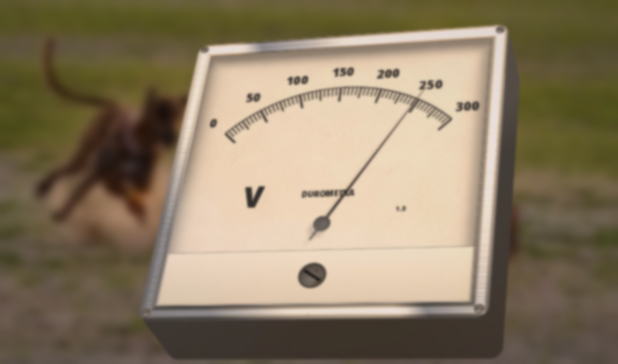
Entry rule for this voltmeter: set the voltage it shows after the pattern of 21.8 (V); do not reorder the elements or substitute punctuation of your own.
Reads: 250 (V)
